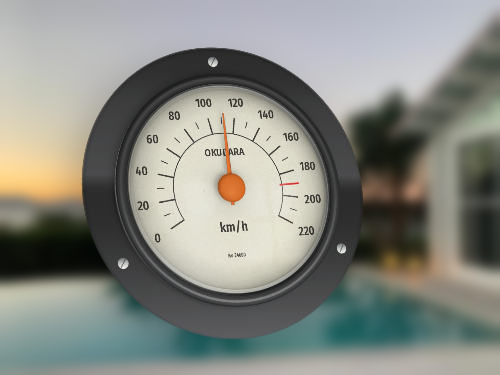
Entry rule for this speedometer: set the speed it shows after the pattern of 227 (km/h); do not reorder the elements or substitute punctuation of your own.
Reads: 110 (km/h)
